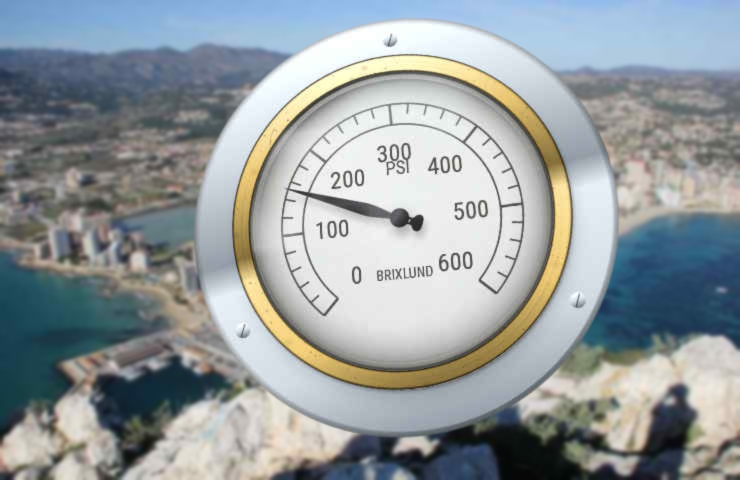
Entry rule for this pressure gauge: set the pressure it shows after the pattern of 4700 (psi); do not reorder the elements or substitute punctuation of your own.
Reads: 150 (psi)
